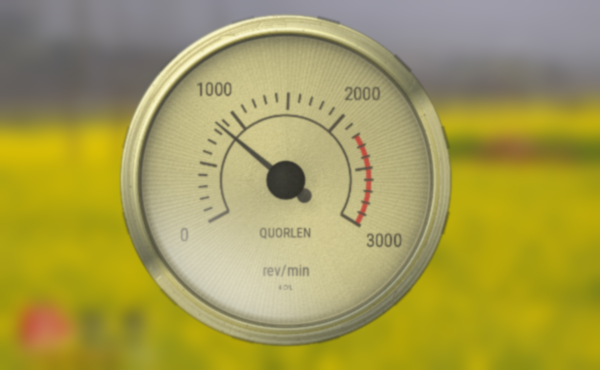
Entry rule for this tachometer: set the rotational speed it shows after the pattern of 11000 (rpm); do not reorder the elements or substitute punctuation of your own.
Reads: 850 (rpm)
